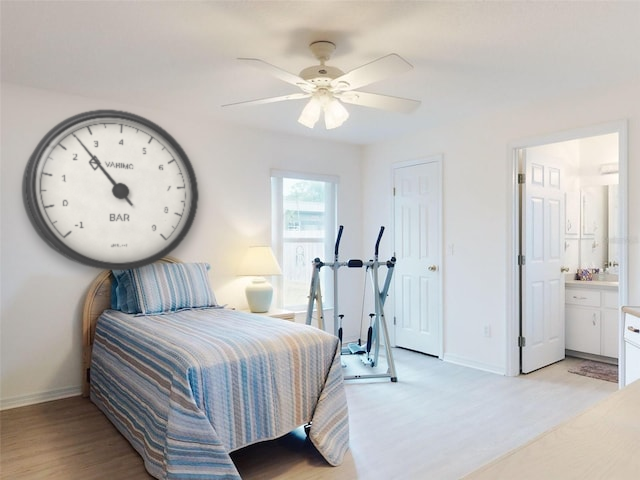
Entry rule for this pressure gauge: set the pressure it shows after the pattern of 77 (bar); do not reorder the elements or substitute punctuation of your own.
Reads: 2.5 (bar)
